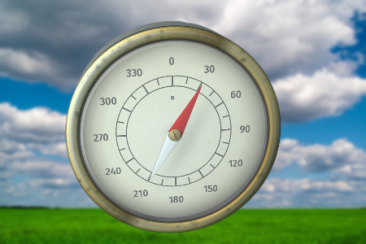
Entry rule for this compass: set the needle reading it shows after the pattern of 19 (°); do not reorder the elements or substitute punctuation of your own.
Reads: 30 (°)
